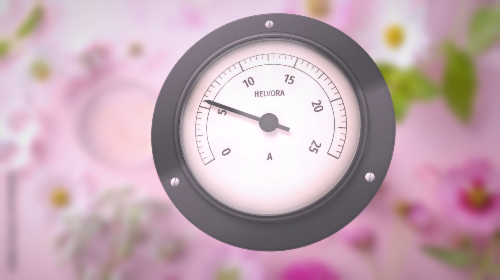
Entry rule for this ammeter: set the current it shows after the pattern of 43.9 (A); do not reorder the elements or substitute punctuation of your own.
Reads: 5.5 (A)
